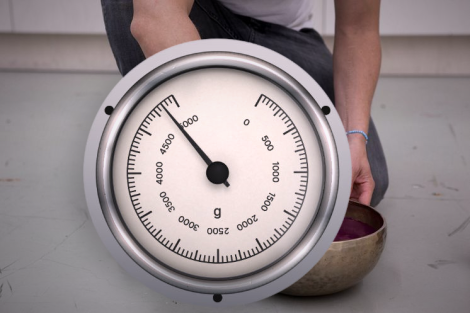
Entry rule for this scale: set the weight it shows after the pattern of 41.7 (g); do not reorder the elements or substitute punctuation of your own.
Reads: 4850 (g)
